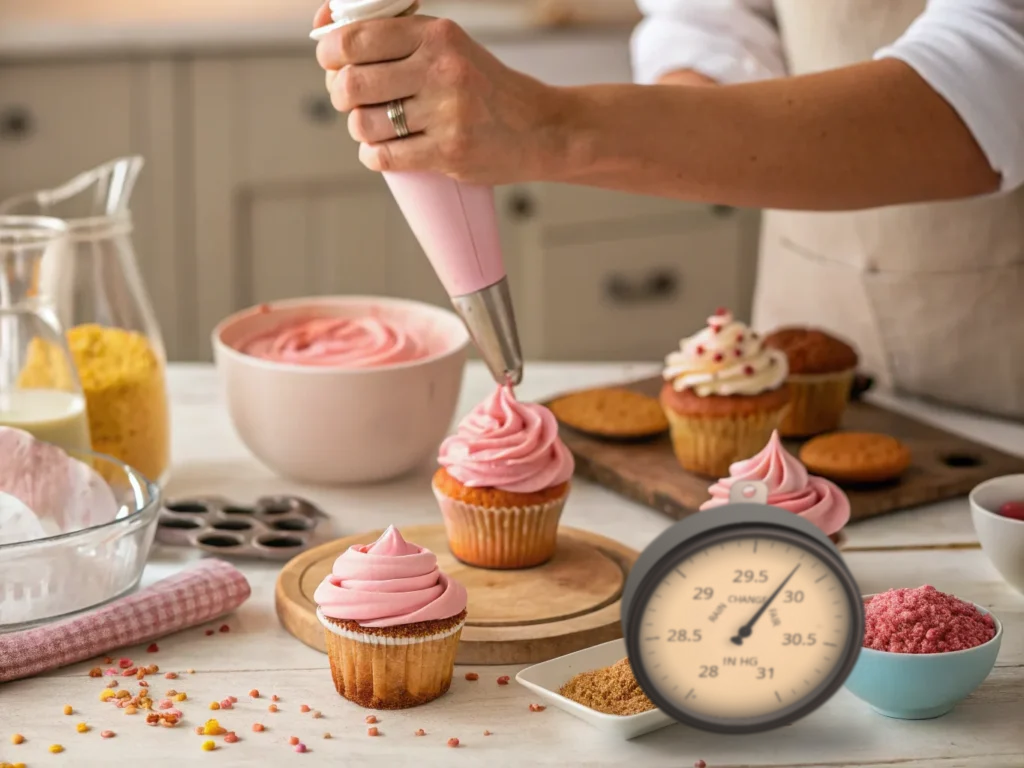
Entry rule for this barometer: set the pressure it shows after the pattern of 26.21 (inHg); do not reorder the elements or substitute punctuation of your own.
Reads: 29.8 (inHg)
